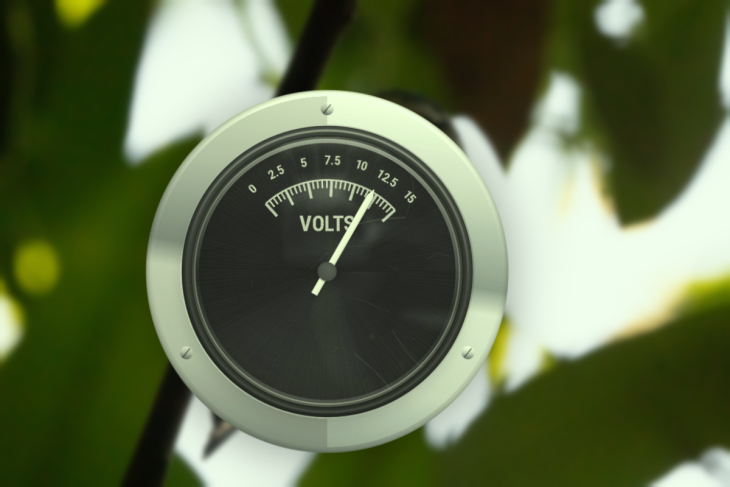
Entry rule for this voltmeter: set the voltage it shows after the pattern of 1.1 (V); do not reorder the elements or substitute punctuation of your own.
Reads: 12 (V)
